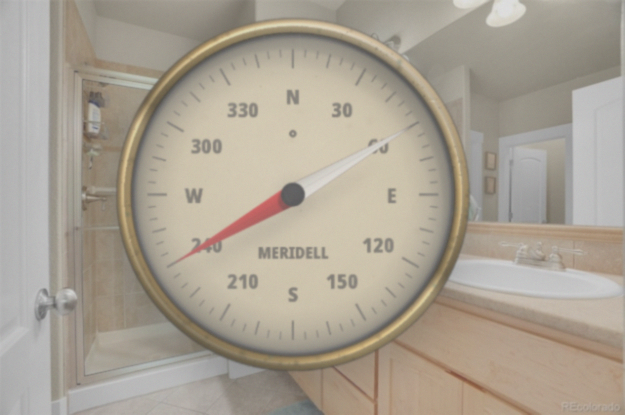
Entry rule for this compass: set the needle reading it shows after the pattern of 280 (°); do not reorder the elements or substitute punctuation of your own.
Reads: 240 (°)
